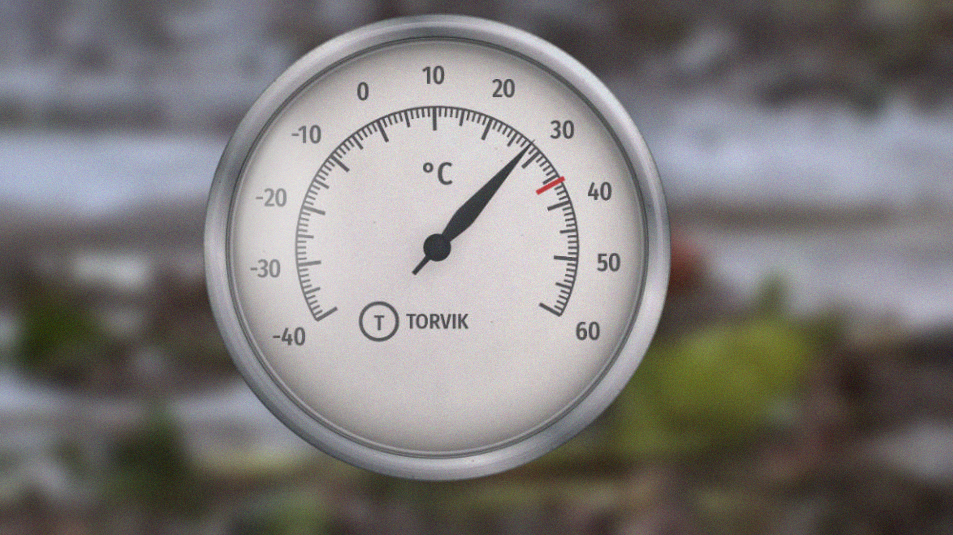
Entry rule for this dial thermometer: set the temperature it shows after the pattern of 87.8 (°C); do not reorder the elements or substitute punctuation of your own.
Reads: 28 (°C)
